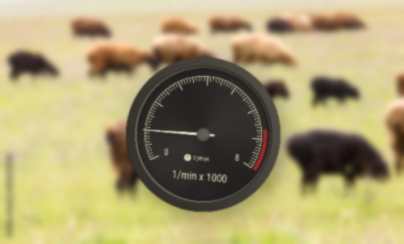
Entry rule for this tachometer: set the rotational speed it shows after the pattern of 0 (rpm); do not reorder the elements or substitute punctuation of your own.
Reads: 1000 (rpm)
